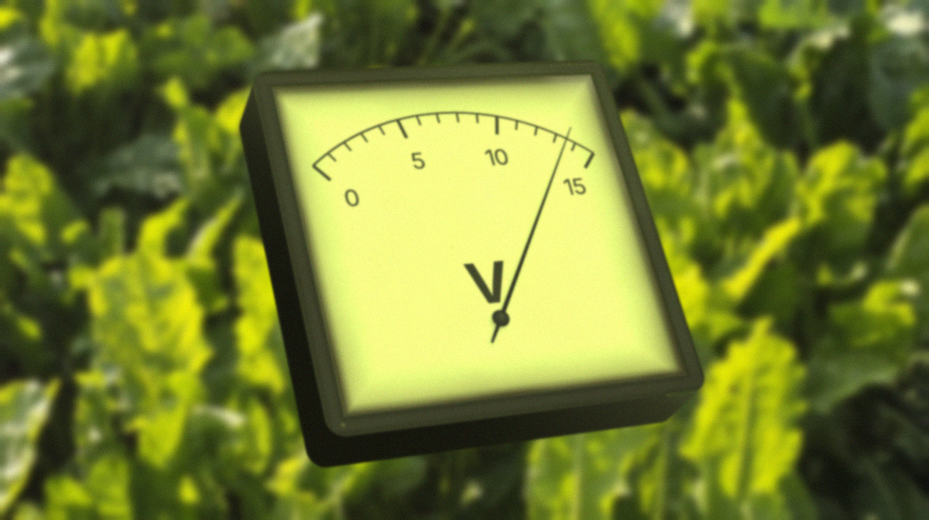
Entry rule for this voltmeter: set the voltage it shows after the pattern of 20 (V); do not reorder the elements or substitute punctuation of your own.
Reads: 13.5 (V)
